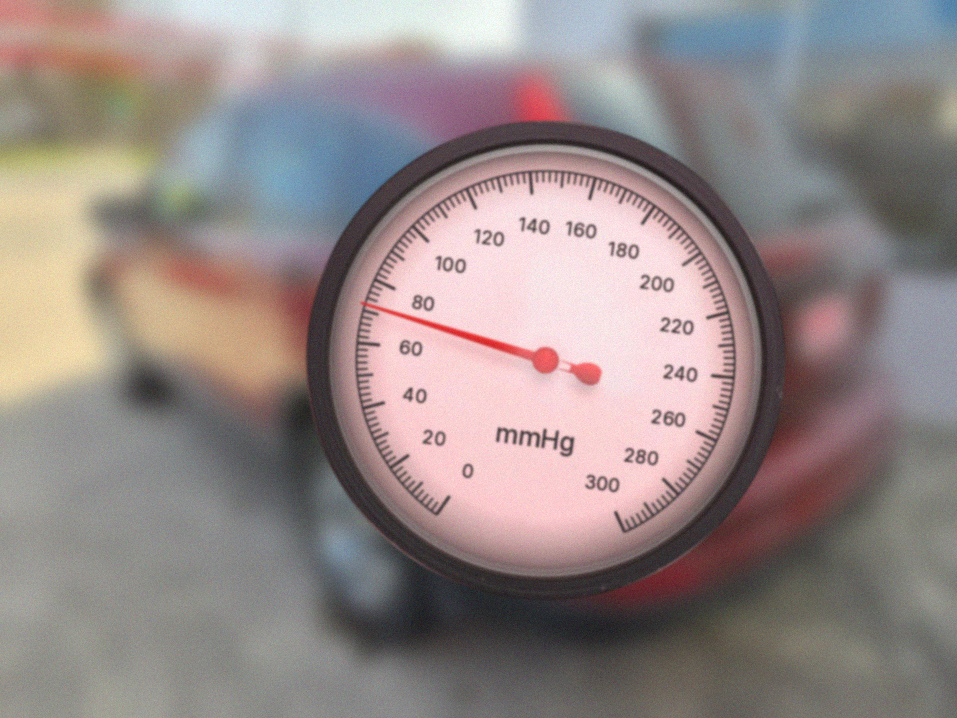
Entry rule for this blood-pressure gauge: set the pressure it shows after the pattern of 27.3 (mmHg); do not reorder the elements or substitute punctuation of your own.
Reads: 72 (mmHg)
